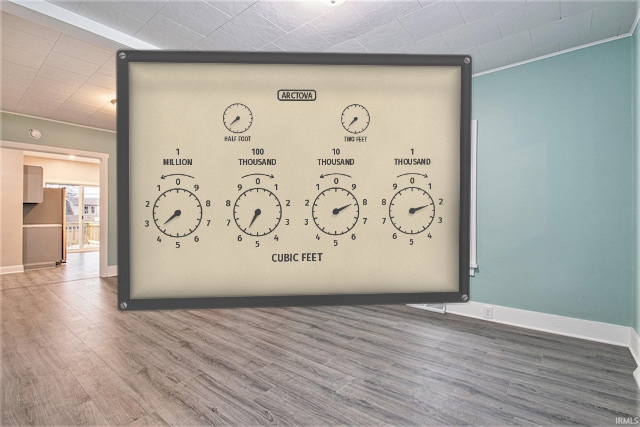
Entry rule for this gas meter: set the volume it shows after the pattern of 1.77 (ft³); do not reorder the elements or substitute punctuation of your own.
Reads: 358200 (ft³)
